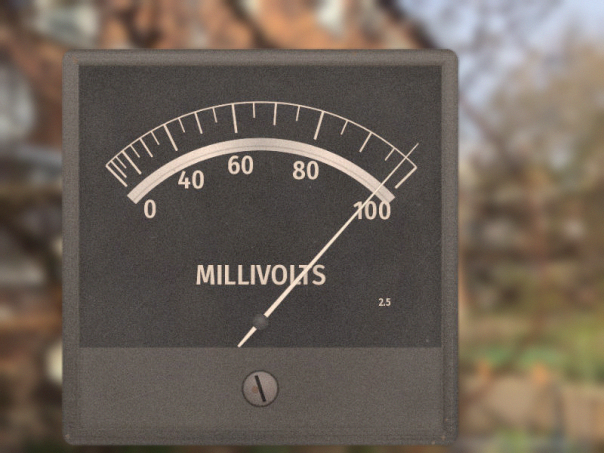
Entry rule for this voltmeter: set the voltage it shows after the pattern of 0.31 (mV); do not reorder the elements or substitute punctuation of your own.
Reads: 97.5 (mV)
